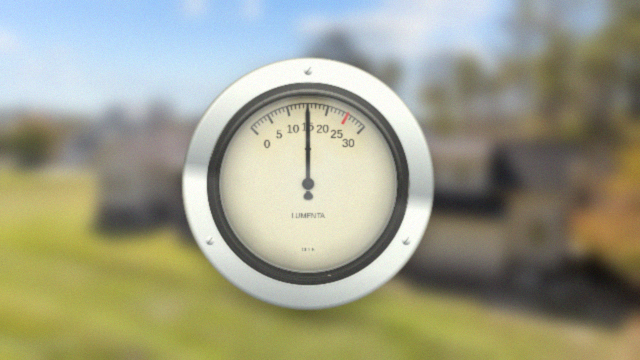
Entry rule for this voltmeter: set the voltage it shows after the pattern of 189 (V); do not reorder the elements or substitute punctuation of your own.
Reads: 15 (V)
